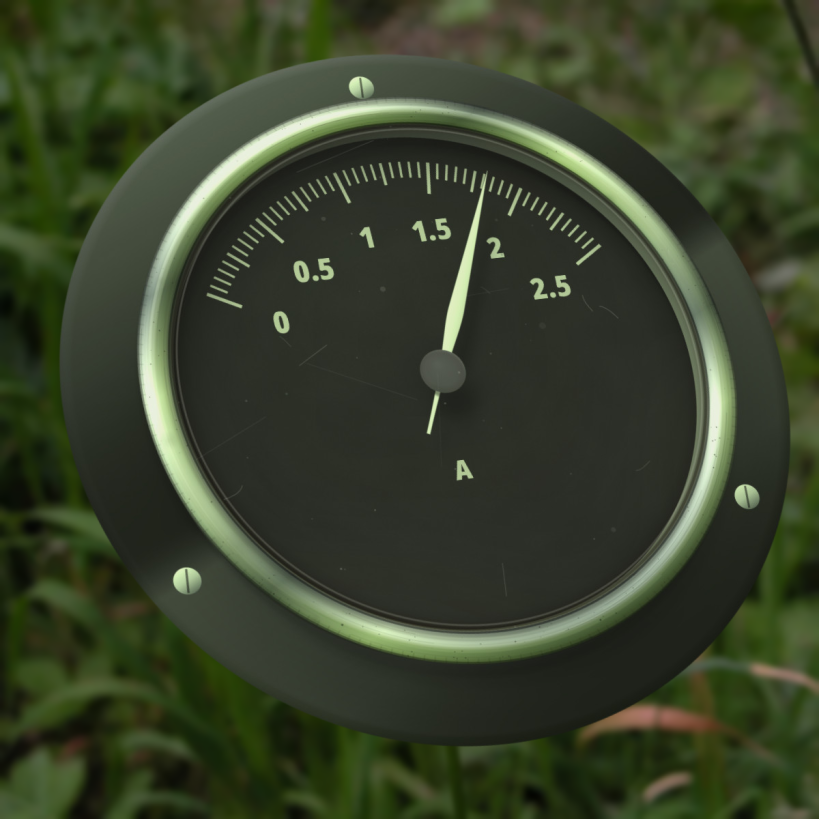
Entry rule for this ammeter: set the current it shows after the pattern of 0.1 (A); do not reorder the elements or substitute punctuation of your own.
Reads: 1.8 (A)
